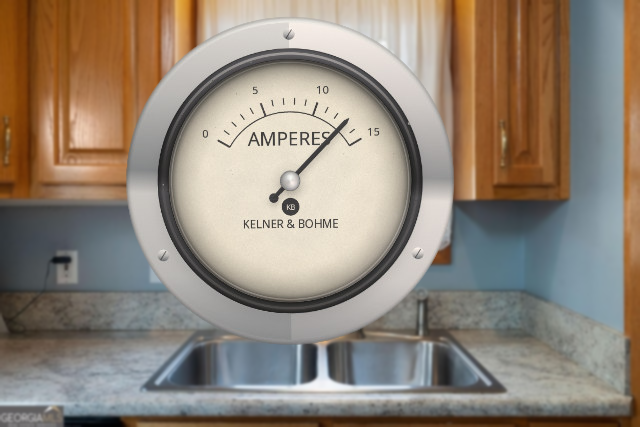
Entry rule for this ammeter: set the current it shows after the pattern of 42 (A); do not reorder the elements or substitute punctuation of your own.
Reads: 13 (A)
